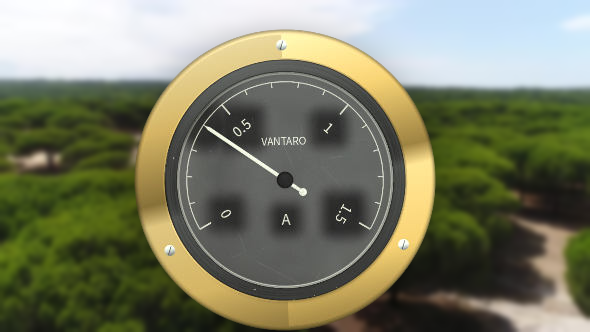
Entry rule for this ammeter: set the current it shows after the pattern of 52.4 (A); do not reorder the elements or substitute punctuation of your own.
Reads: 0.4 (A)
